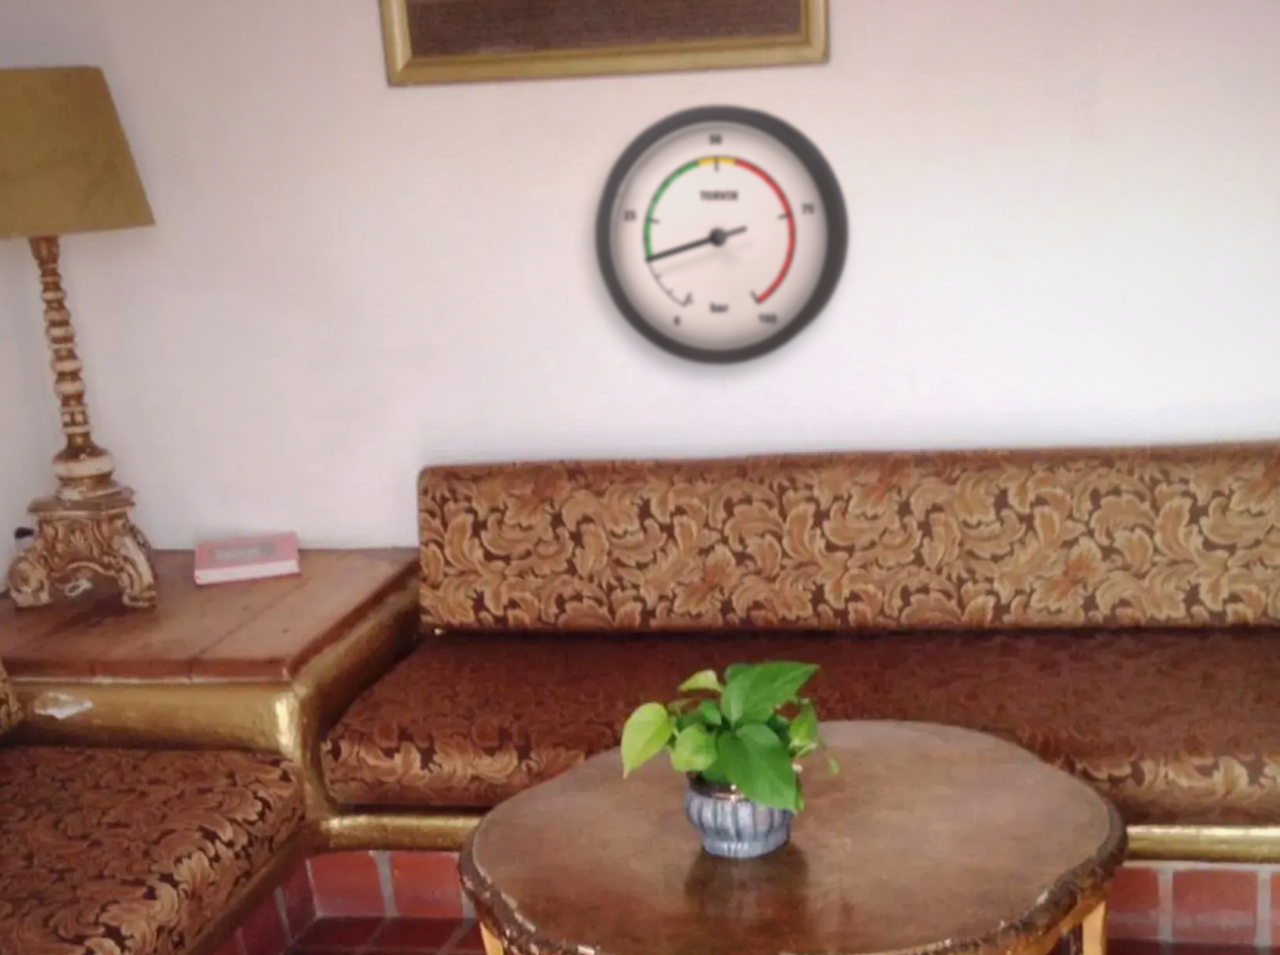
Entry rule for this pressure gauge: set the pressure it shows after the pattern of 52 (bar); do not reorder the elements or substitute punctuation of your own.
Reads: 15 (bar)
